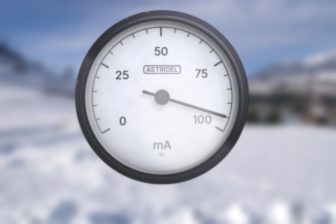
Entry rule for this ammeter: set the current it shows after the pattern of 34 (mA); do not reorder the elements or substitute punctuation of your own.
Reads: 95 (mA)
